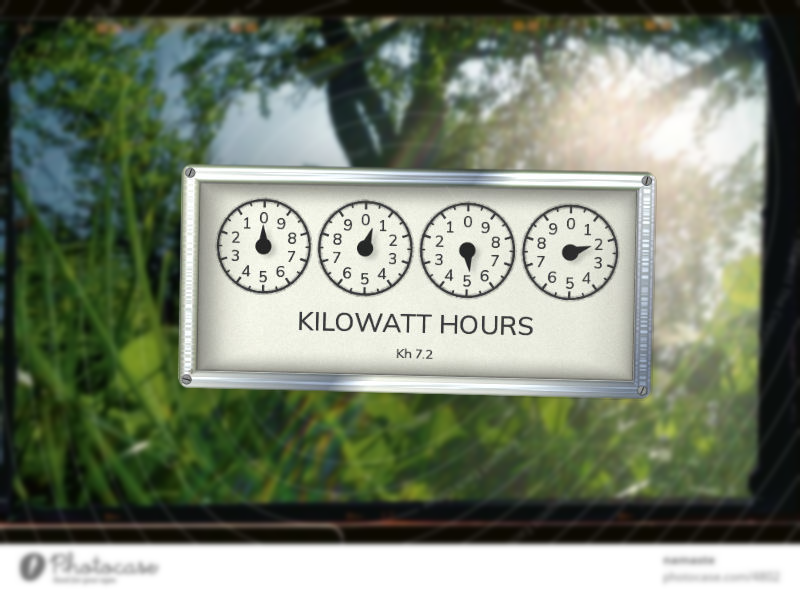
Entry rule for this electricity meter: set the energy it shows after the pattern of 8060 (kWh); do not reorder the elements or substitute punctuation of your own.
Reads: 52 (kWh)
